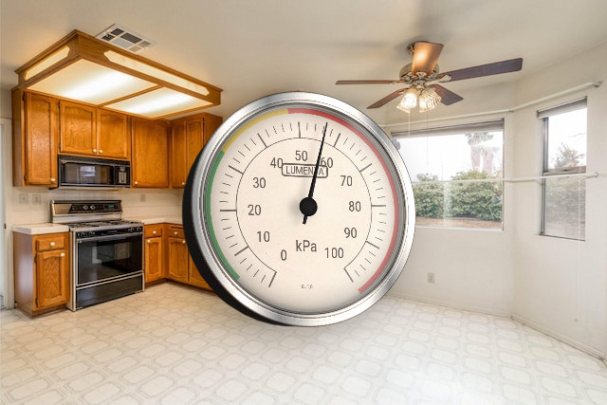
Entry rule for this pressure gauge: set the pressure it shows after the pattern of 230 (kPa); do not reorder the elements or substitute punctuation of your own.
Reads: 56 (kPa)
